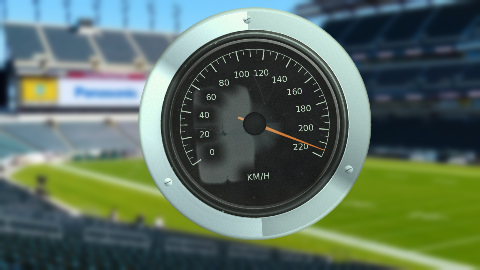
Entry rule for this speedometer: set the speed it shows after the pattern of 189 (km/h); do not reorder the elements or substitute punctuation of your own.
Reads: 215 (km/h)
